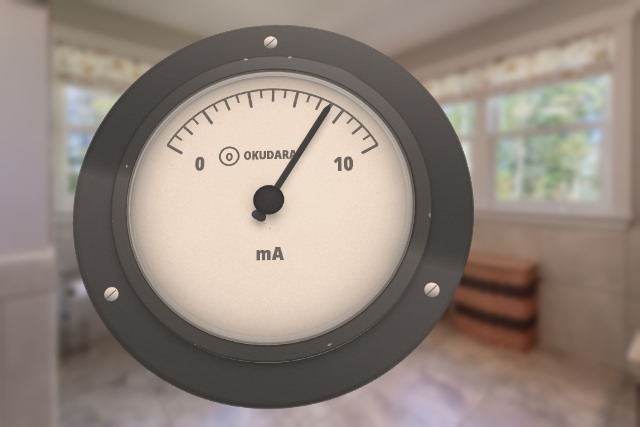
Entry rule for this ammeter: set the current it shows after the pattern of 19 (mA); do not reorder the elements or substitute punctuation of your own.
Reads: 7.5 (mA)
